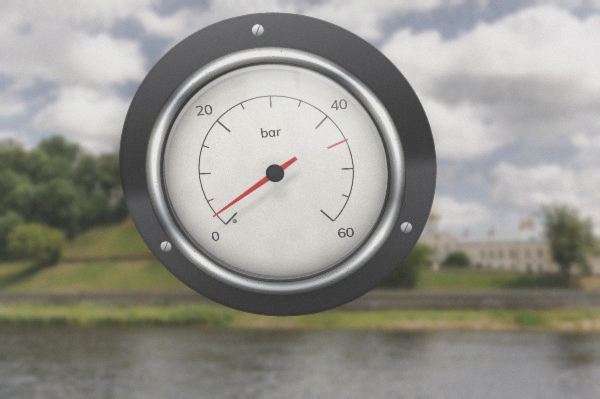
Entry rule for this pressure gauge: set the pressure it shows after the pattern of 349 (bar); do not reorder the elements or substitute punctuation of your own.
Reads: 2.5 (bar)
